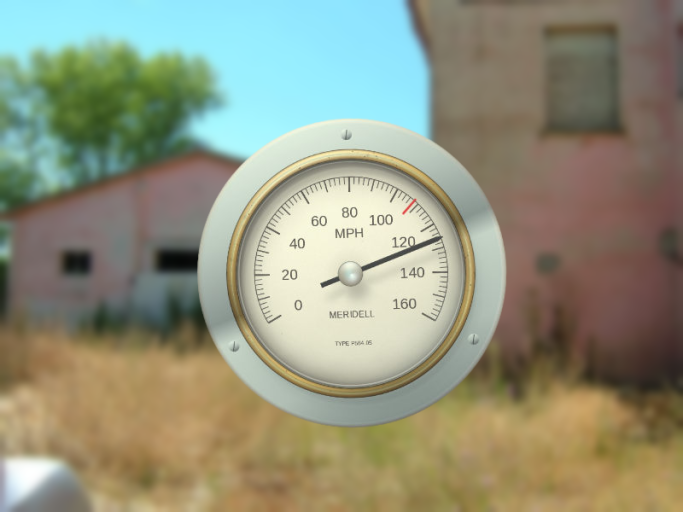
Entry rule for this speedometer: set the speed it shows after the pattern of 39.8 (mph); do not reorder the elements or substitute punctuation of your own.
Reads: 126 (mph)
